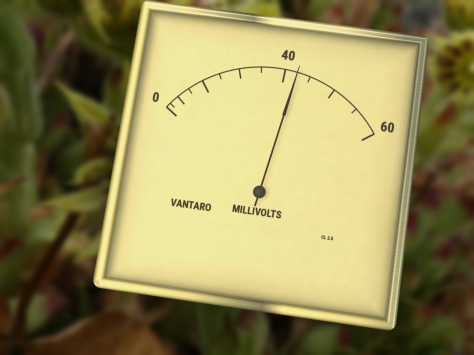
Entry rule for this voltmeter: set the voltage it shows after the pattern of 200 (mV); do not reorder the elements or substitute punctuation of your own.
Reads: 42.5 (mV)
